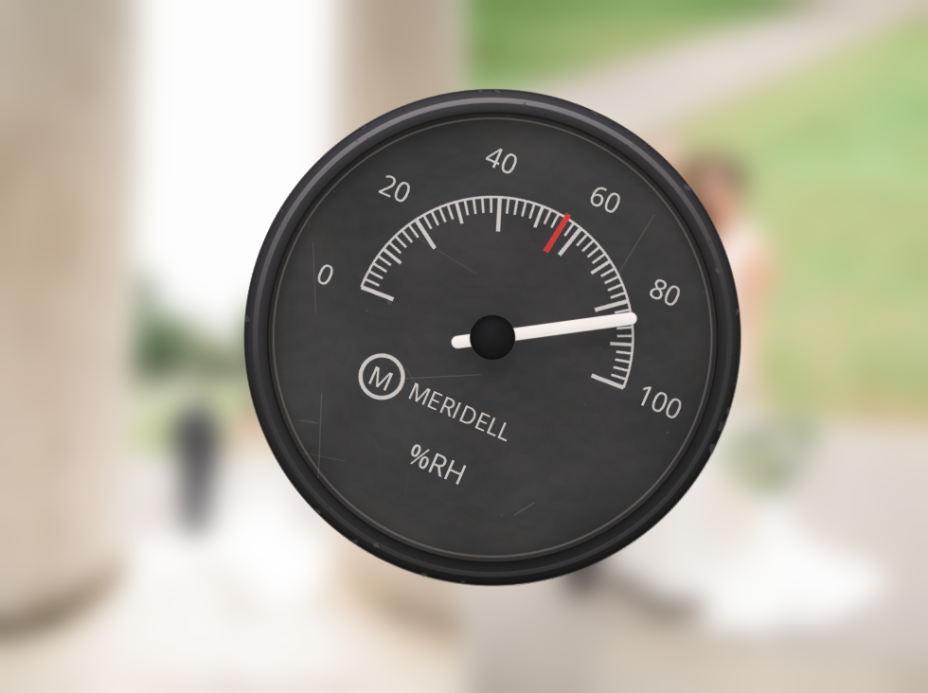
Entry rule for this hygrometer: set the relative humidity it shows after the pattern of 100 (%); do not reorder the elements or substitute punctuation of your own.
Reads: 84 (%)
